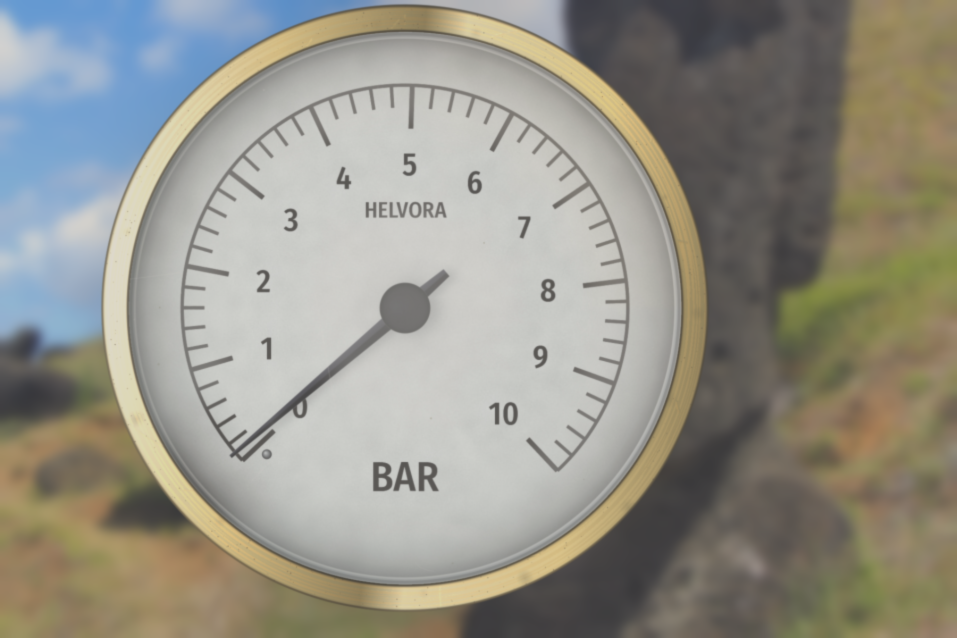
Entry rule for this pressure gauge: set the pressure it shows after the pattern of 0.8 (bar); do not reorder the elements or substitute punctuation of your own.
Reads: 0.1 (bar)
